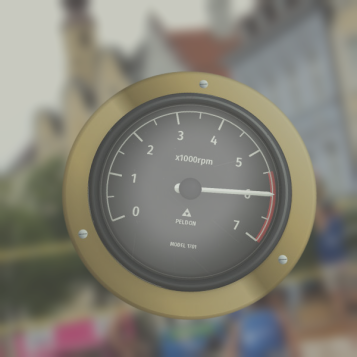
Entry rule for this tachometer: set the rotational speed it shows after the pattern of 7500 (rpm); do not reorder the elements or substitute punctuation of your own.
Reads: 6000 (rpm)
